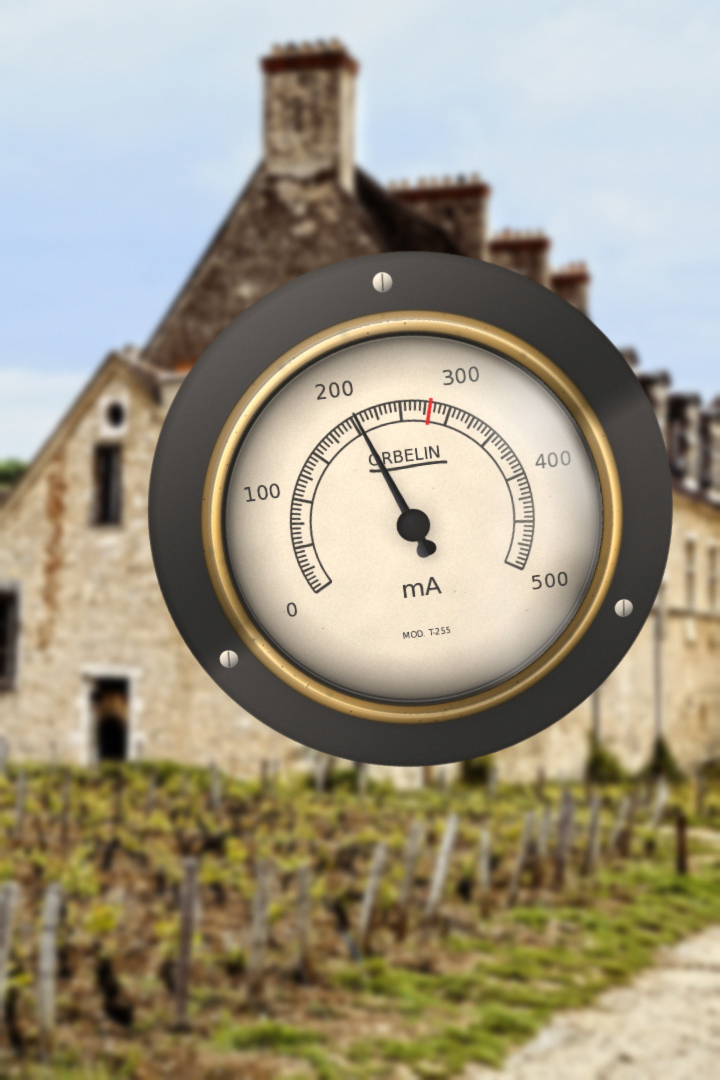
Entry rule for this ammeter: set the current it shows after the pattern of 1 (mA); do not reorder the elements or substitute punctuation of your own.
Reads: 205 (mA)
